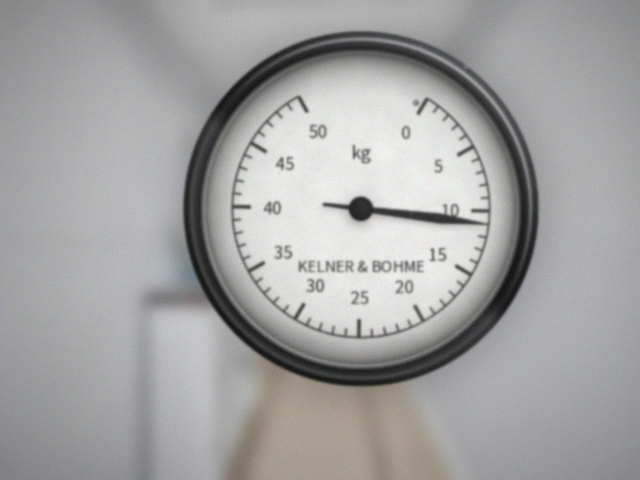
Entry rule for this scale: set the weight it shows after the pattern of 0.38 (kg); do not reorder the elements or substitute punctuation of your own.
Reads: 11 (kg)
